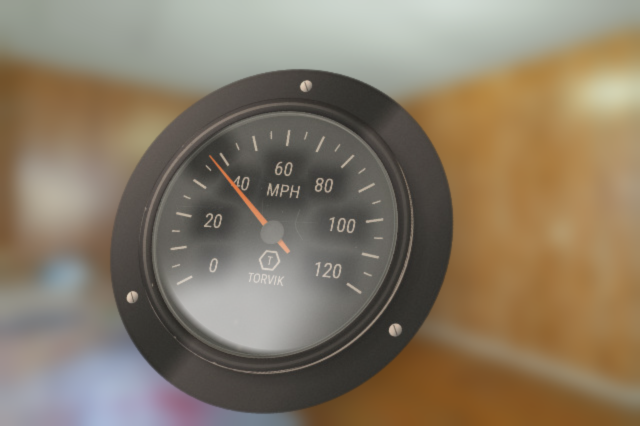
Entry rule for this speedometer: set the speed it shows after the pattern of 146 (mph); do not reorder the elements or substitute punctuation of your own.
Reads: 37.5 (mph)
